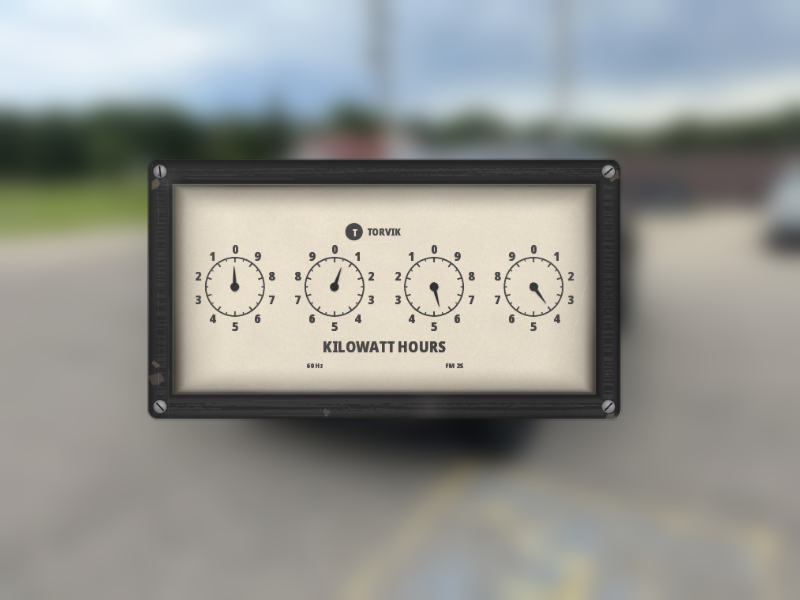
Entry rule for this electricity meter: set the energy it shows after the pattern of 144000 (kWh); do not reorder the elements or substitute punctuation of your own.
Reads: 54 (kWh)
